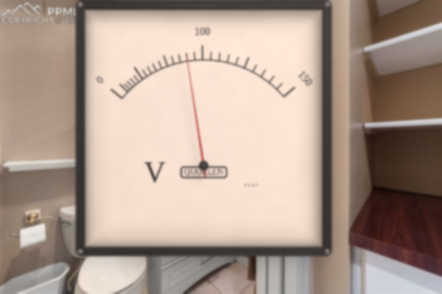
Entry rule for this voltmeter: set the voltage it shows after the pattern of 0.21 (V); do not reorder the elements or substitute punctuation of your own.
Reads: 90 (V)
